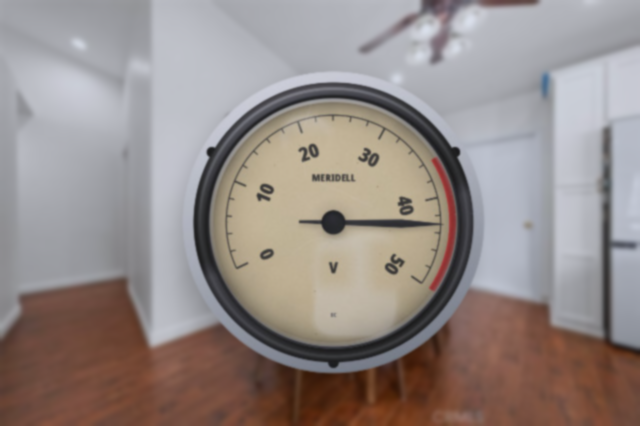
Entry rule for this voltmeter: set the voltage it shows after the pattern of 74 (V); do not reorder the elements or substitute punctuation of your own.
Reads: 43 (V)
